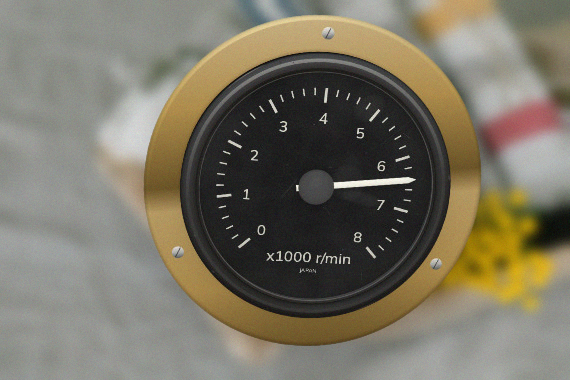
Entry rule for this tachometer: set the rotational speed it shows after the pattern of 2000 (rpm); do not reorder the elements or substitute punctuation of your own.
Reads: 6400 (rpm)
